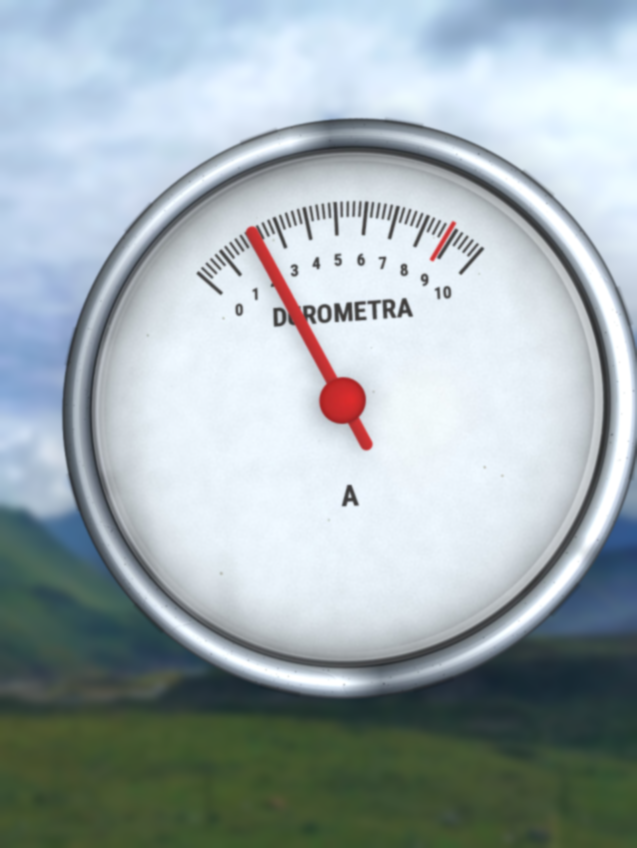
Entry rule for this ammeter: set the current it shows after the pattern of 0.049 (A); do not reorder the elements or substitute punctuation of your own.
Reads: 2.2 (A)
